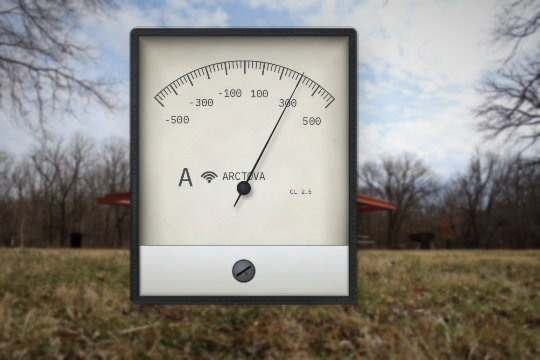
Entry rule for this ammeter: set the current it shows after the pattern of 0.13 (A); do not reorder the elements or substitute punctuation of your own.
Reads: 300 (A)
